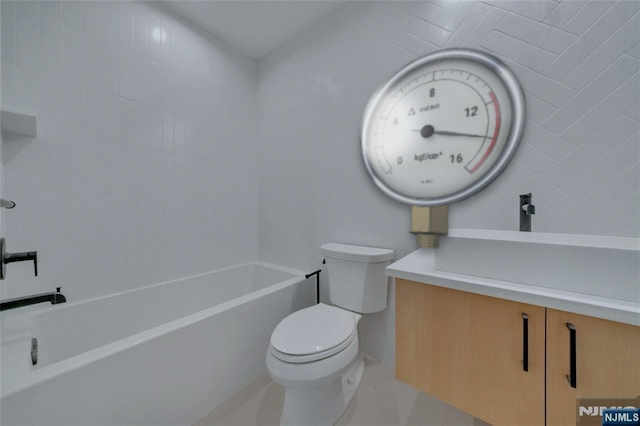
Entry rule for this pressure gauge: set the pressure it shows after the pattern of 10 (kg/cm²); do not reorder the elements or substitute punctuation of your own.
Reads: 14 (kg/cm²)
